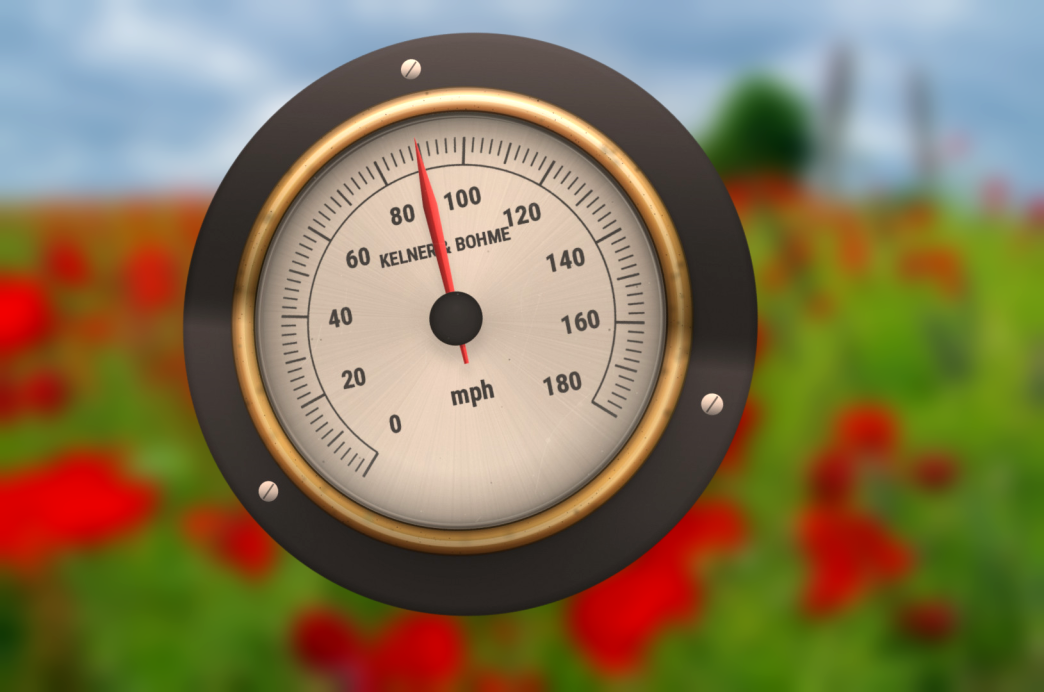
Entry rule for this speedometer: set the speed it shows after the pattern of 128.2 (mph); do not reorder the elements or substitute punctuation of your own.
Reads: 90 (mph)
